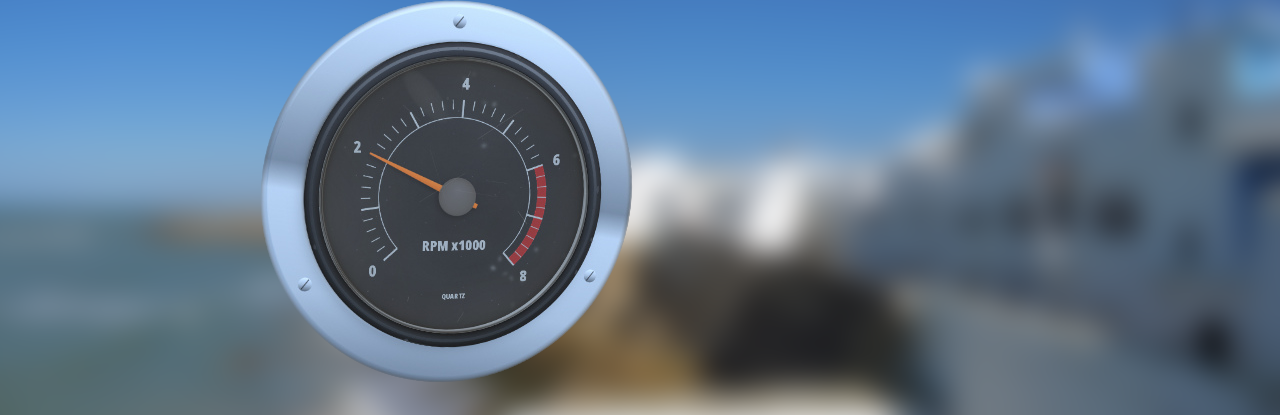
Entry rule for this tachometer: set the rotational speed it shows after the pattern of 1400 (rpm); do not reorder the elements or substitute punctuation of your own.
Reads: 2000 (rpm)
